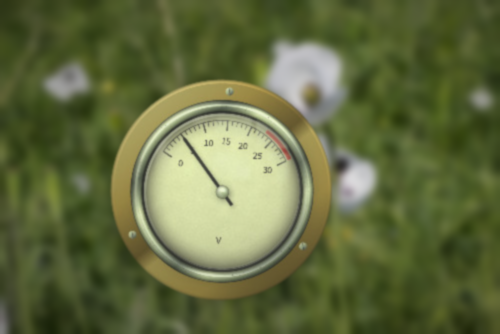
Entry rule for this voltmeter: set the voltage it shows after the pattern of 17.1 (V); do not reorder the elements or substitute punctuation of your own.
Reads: 5 (V)
